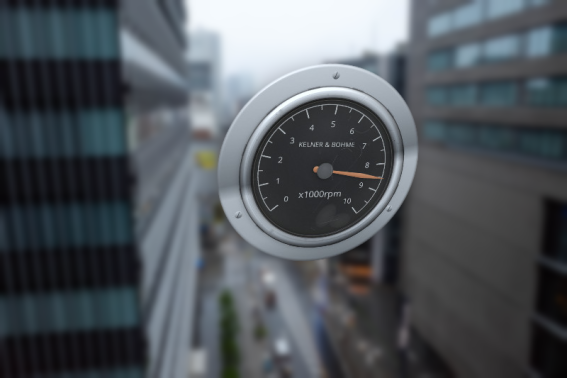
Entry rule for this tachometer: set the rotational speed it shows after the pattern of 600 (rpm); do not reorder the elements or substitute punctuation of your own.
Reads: 8500 (rpm)
